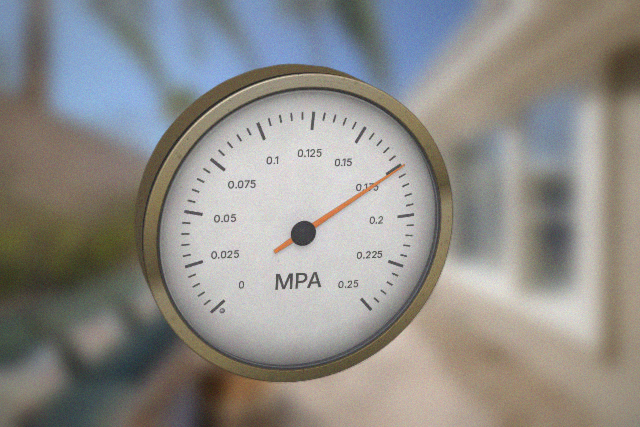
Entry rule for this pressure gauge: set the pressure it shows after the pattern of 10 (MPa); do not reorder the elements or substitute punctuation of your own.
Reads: 0.175 (MPa)
